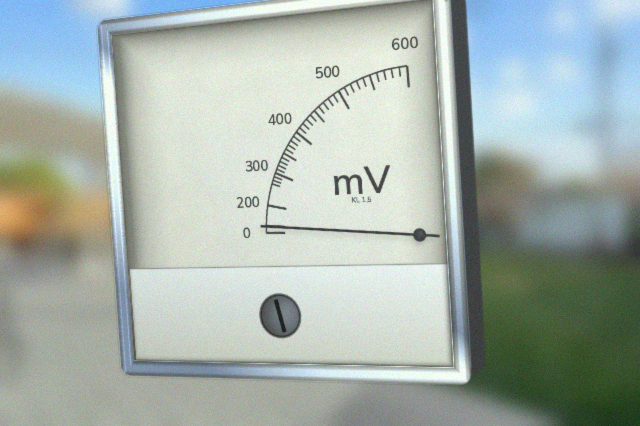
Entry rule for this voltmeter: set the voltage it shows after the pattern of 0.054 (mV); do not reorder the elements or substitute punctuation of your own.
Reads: 100 (mV)
